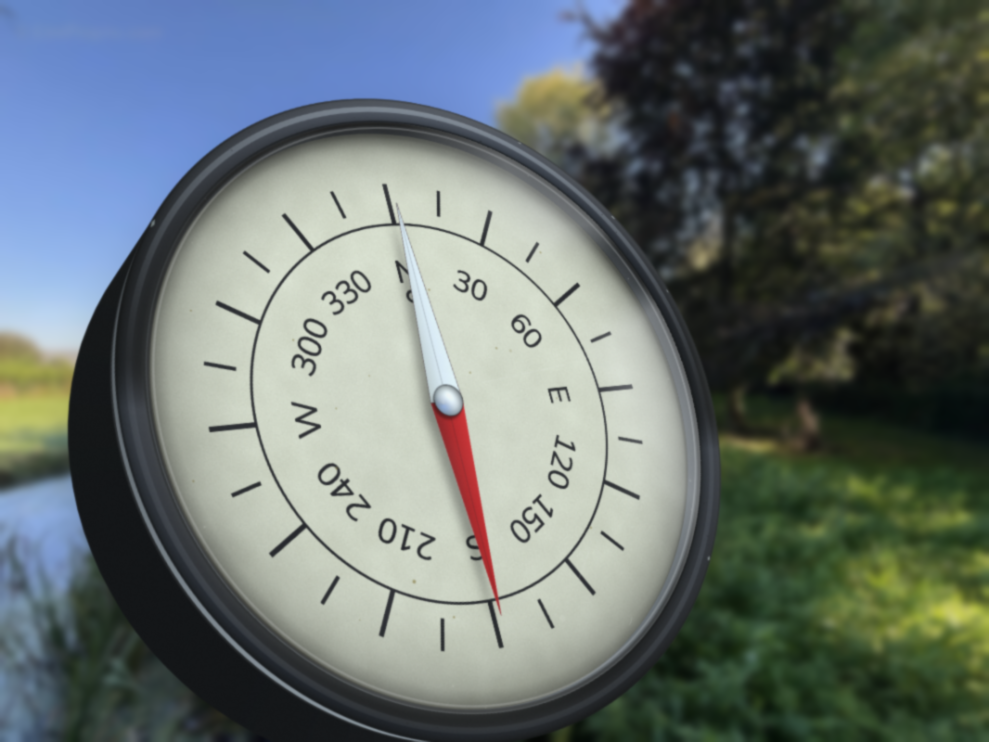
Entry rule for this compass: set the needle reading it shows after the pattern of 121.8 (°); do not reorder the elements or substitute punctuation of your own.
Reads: 180 (°)
